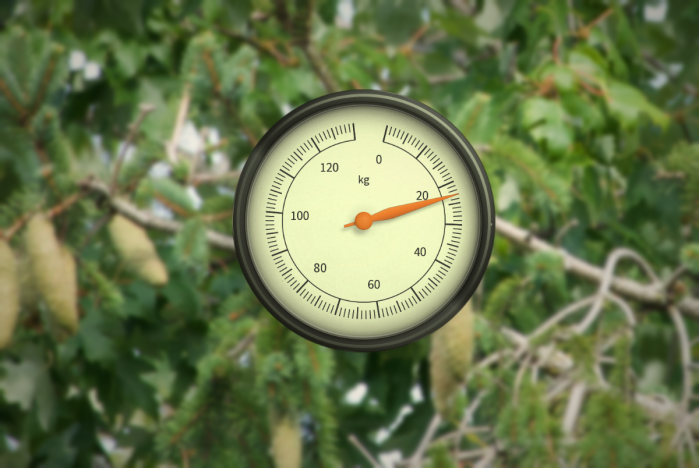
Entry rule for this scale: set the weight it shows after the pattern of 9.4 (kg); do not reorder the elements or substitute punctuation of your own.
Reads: 23 (kg)
